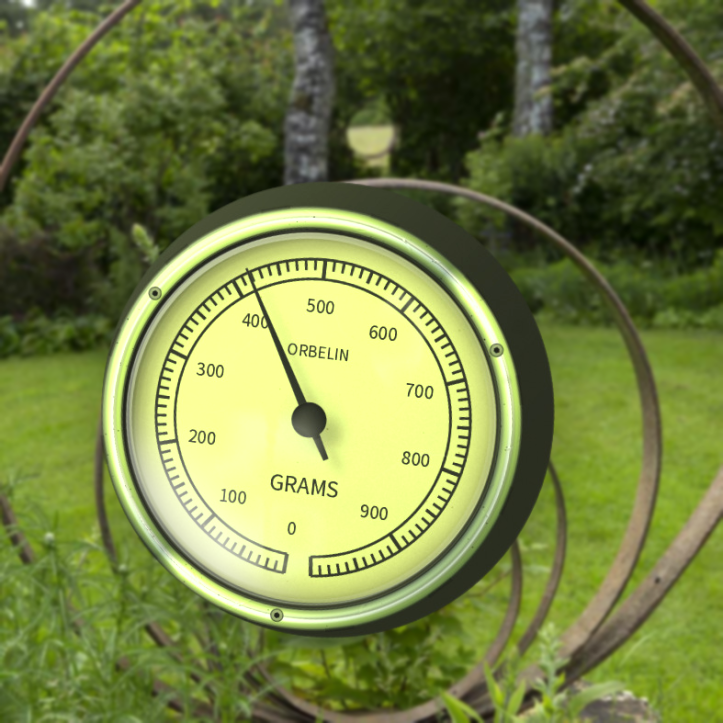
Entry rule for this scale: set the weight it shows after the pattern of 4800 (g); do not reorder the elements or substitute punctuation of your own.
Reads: 420 (g)
